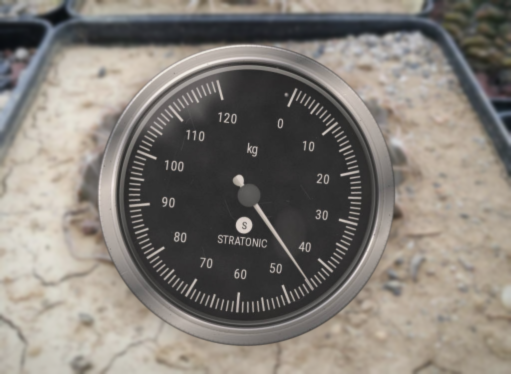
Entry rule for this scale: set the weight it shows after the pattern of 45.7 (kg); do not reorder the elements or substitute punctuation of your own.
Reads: 45 (kg)
